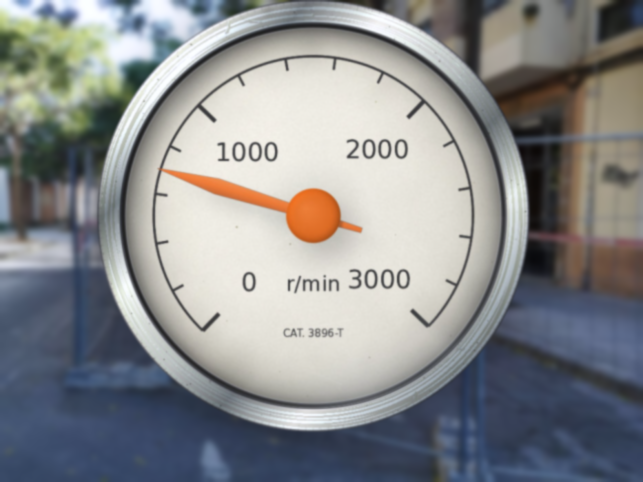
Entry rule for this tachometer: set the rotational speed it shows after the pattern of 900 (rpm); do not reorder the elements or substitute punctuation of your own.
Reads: 700 (rpm)
